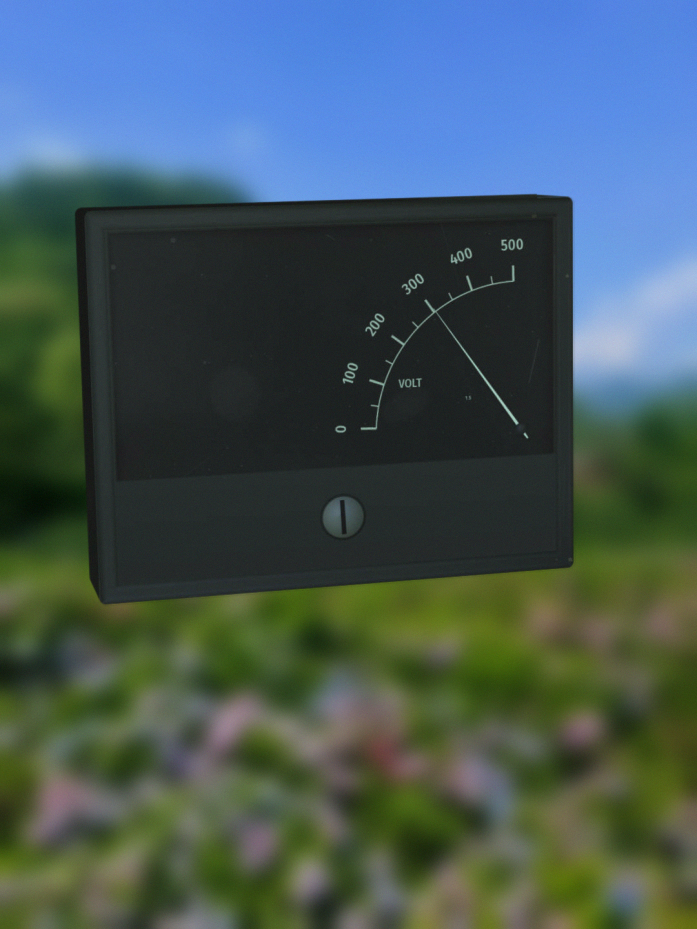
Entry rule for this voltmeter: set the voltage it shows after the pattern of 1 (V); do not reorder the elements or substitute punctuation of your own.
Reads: 300 (V)
